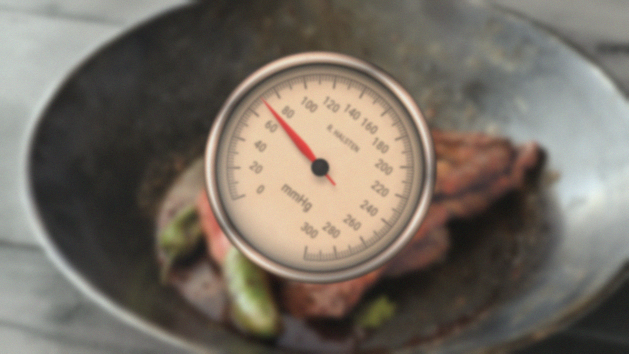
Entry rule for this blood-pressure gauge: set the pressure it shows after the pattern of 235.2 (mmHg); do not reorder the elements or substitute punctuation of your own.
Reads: 70 (mmHg)
